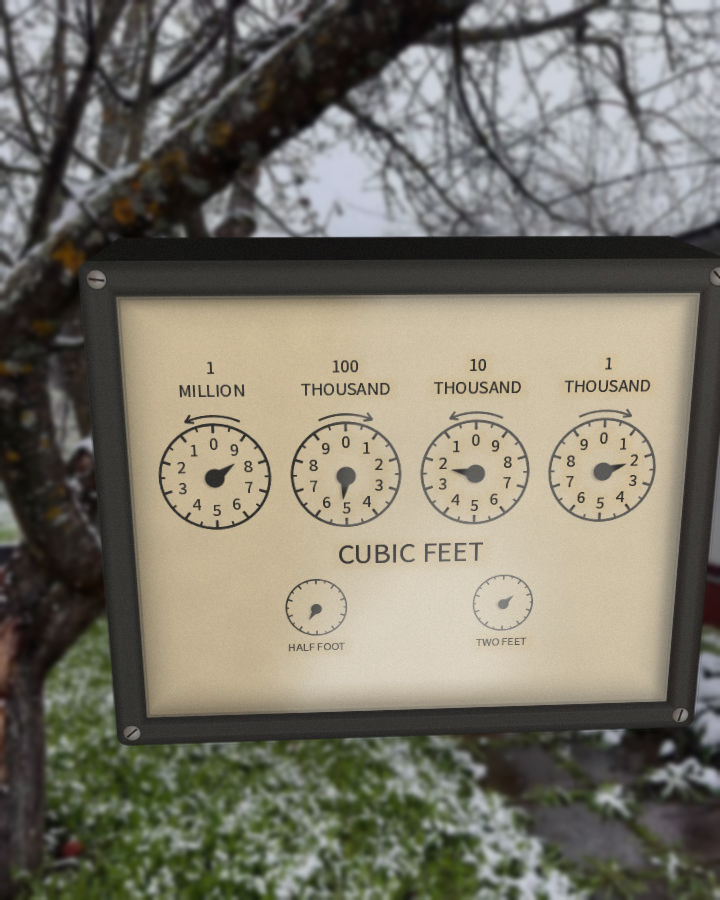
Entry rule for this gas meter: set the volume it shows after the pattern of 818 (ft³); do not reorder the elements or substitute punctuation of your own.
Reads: 852200 (ft³)
